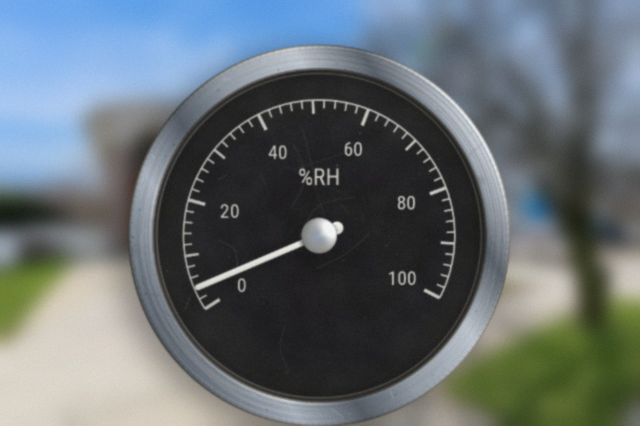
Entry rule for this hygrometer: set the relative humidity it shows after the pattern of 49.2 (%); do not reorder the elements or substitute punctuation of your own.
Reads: 4 (%)
